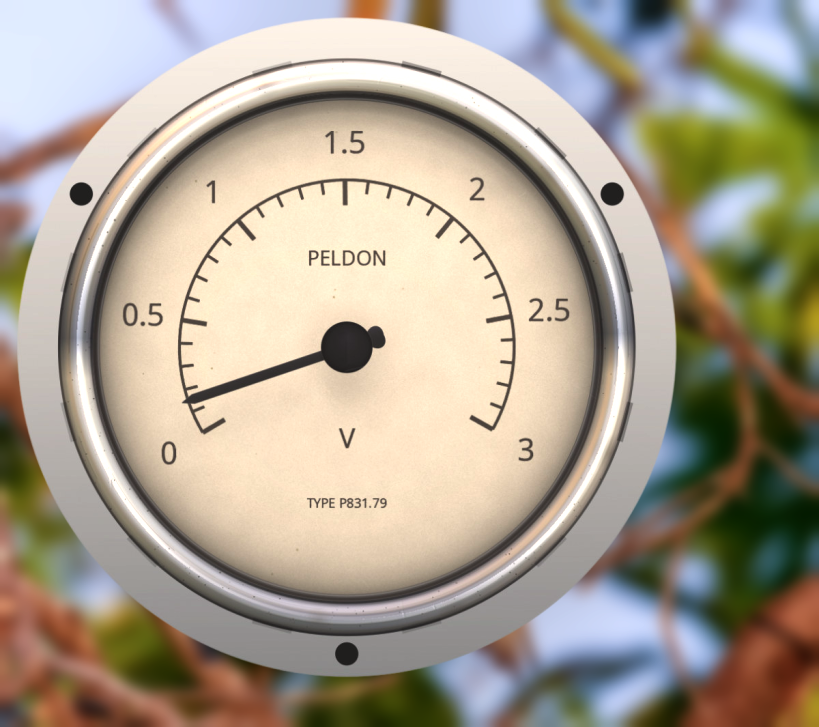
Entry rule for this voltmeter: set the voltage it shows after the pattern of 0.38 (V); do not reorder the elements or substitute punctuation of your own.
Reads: 0.15 (V)
